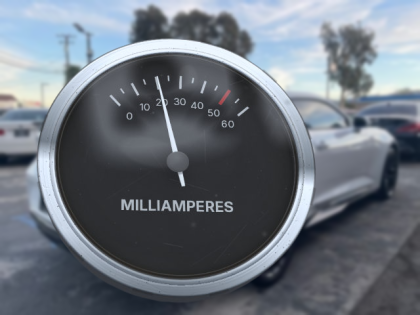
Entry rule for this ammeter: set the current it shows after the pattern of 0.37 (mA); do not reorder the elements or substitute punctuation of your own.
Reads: 20 (mA)
